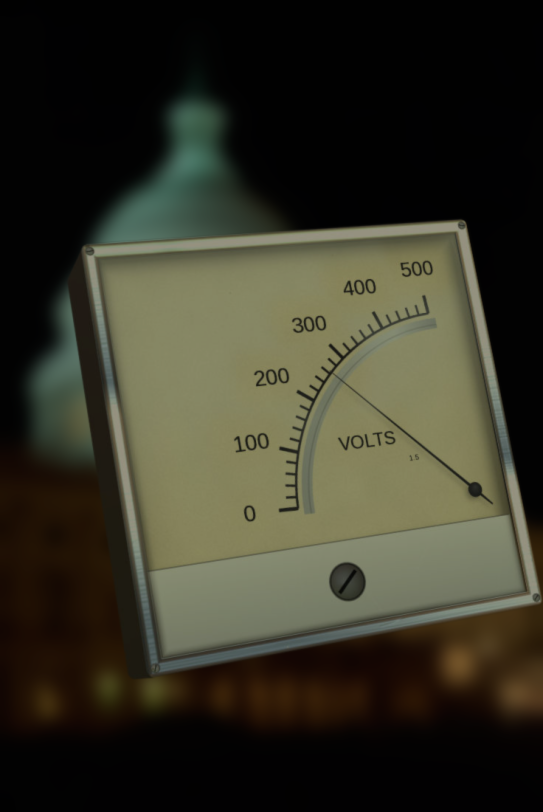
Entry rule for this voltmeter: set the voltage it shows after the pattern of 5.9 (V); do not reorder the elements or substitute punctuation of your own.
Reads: 260 (V)
